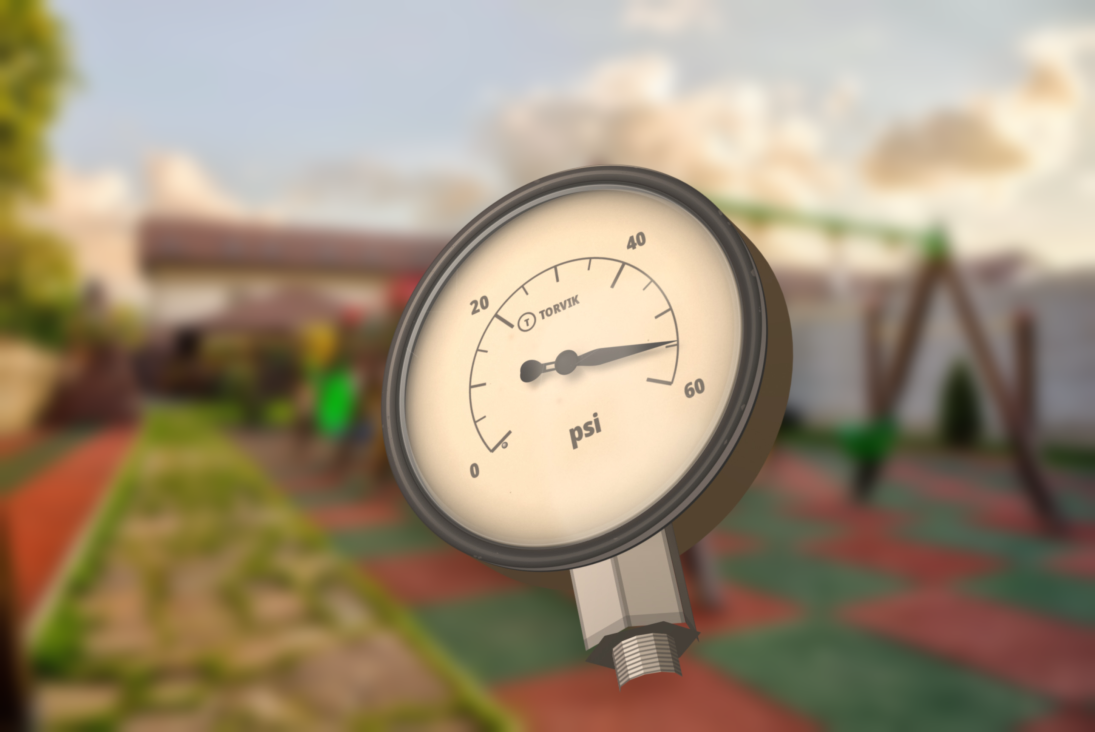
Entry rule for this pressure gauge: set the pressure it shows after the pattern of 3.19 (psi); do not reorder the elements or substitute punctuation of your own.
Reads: 55 (psi)
